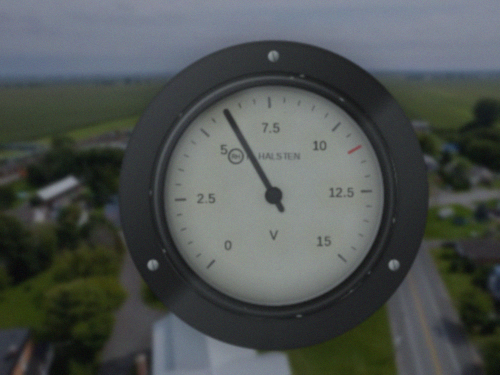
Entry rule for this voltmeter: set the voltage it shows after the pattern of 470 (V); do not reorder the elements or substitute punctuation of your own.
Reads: 6 (V)
